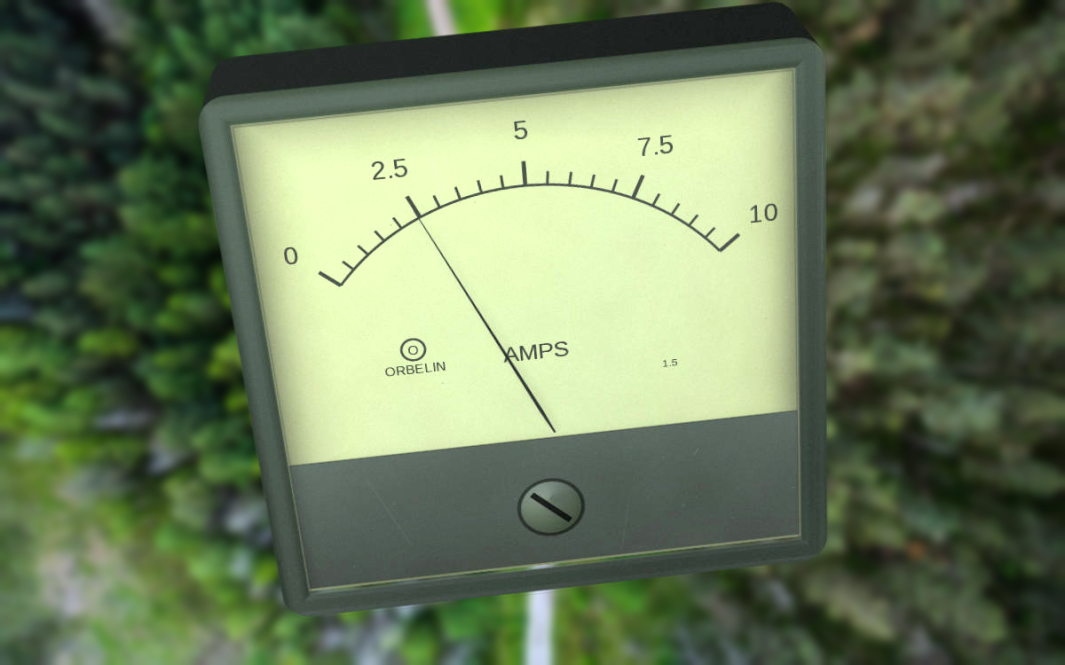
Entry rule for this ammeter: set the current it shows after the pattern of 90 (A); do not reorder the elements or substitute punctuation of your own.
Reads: 2.5 (A)
